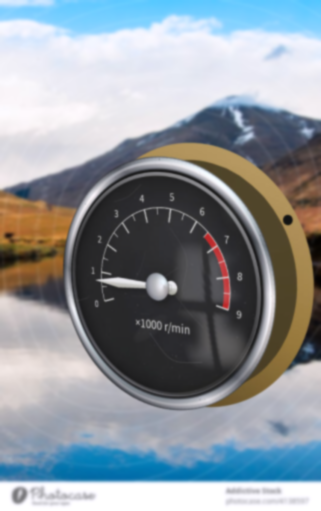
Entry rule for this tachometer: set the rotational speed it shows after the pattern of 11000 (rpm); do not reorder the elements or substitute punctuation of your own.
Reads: 750 (rpm)
